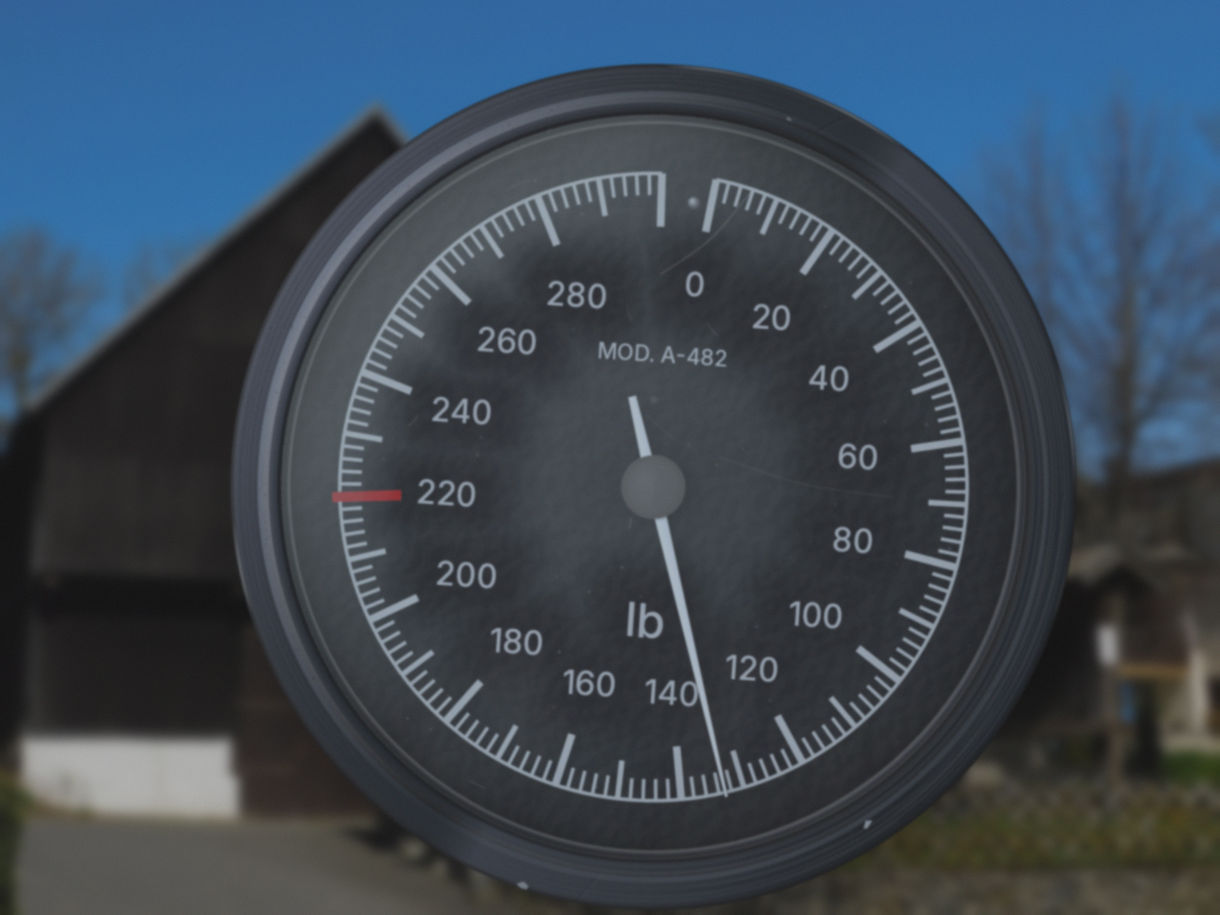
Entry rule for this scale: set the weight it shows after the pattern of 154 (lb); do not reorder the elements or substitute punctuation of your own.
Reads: 133 (lb)
